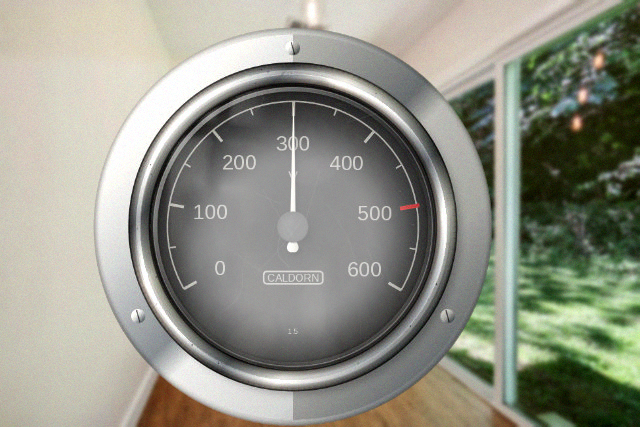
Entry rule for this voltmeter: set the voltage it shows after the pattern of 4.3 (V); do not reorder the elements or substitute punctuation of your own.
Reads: 300 (V)
